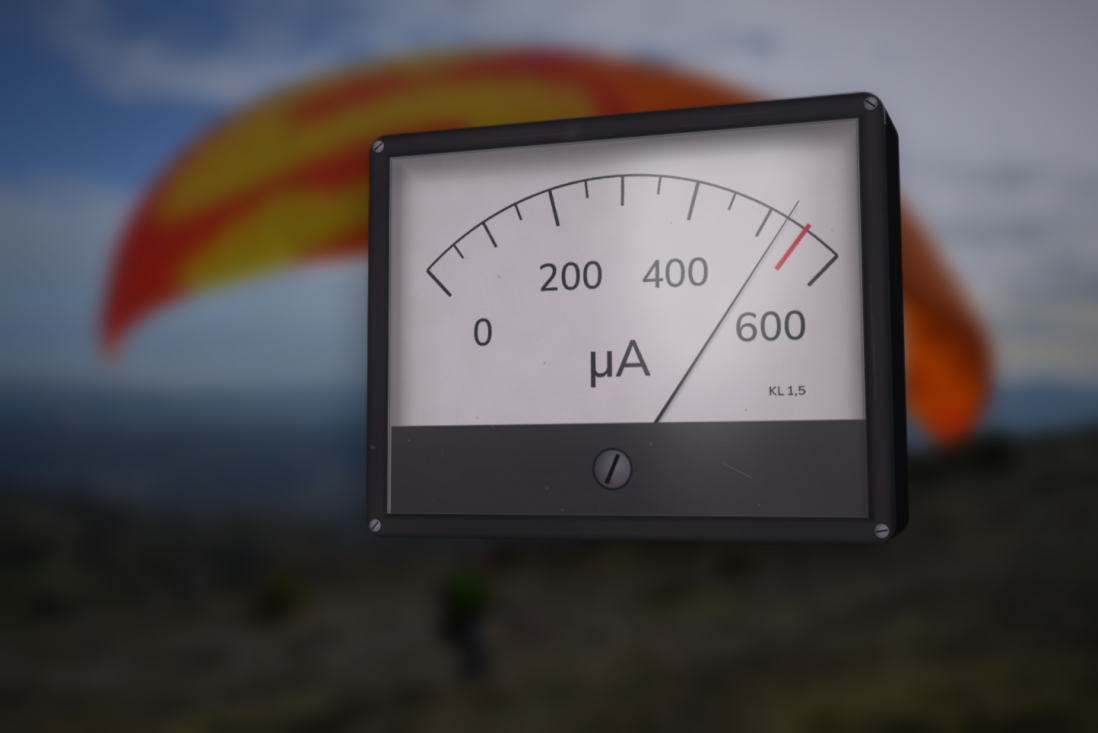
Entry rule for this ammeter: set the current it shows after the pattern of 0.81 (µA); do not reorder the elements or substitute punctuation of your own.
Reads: 525 (µA)
